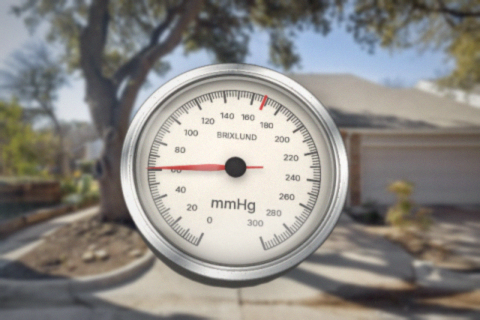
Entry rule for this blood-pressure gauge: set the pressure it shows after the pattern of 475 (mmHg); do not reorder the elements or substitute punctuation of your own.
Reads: 60 (mmHg)
